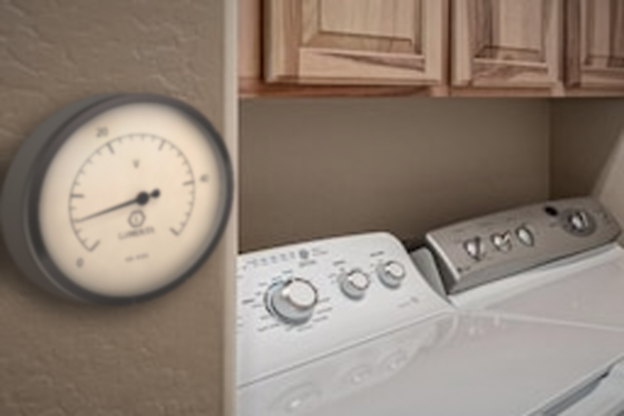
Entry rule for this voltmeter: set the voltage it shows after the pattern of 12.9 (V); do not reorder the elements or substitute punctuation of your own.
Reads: 6 (V)
